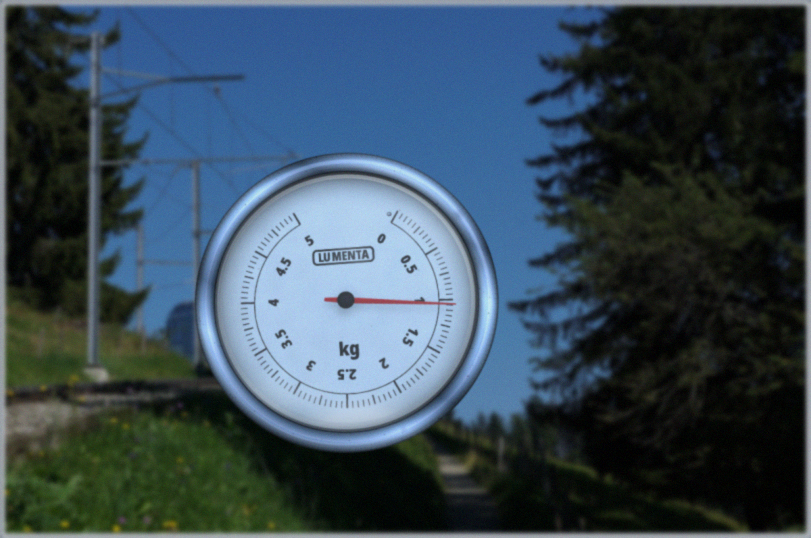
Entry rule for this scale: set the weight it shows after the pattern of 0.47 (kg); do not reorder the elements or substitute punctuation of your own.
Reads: 1.05 (kg)
